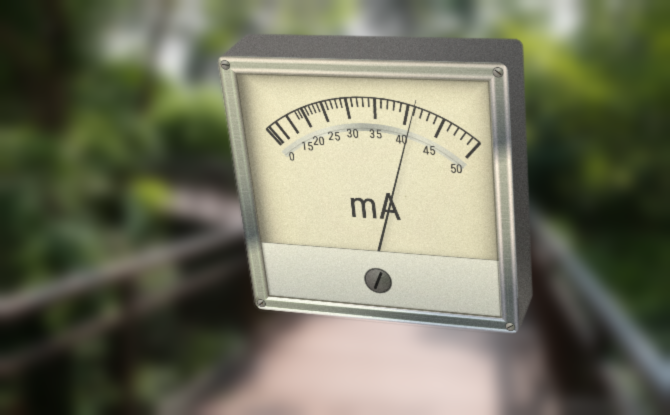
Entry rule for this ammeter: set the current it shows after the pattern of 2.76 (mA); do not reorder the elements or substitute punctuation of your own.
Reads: 41 (mA)
